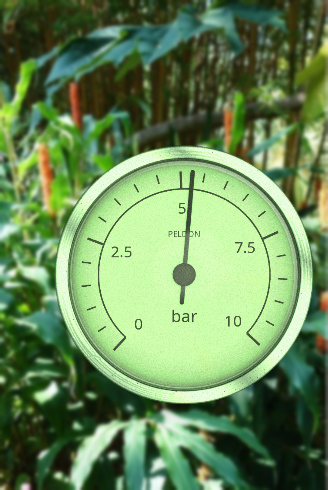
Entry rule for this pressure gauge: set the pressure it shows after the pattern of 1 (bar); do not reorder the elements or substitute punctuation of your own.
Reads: 5.25 (bar)
